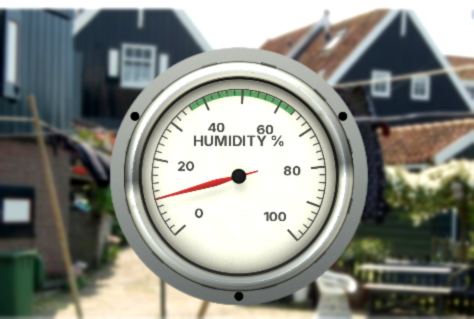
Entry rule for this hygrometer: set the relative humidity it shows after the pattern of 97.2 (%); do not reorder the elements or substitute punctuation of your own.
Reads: 10 (%)
